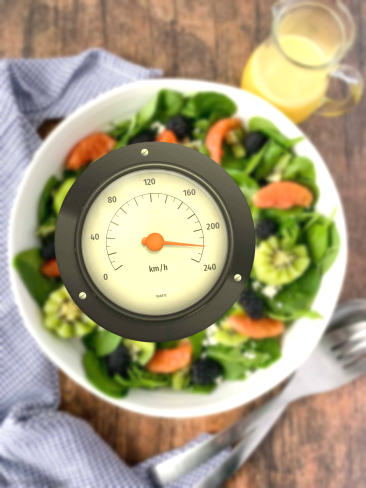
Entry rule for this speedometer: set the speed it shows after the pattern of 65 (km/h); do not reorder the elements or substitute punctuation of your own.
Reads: 220 (km/h)
